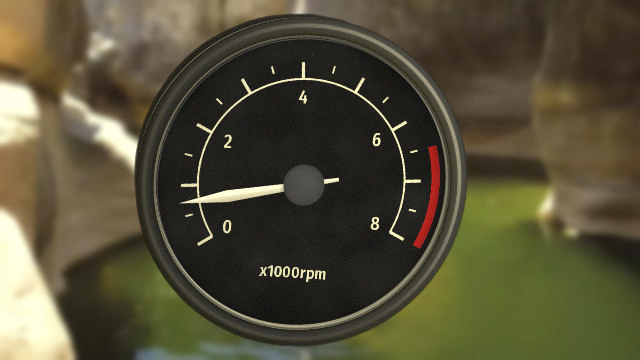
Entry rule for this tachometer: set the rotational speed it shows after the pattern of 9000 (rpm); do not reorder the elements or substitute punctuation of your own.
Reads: 750 (rpm)
